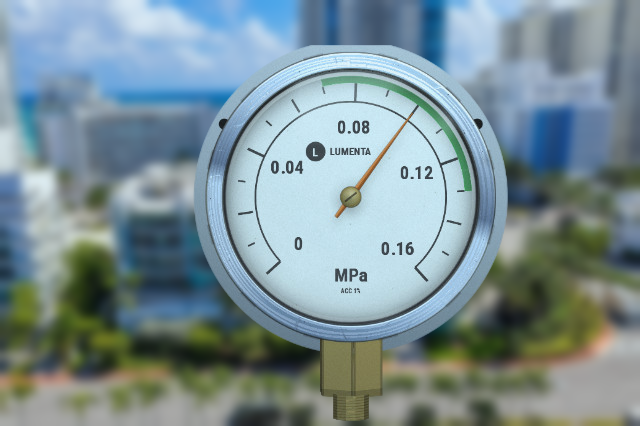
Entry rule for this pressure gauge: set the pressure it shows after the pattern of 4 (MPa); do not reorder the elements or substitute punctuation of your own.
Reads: 0.1 (MPa)
